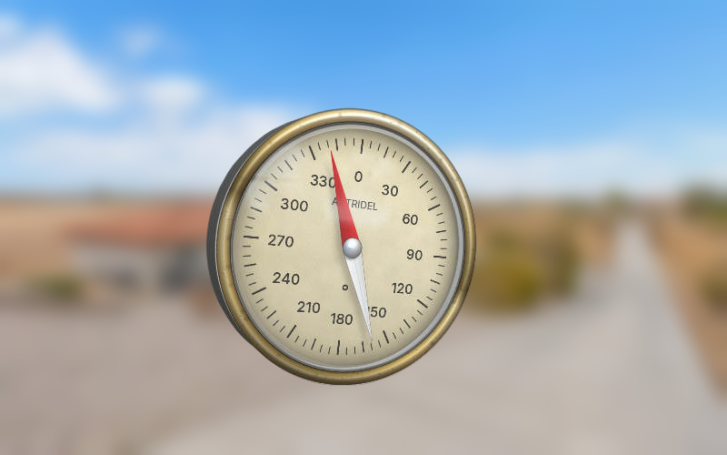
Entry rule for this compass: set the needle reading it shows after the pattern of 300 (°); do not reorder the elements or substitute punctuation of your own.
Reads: 340 (°)
